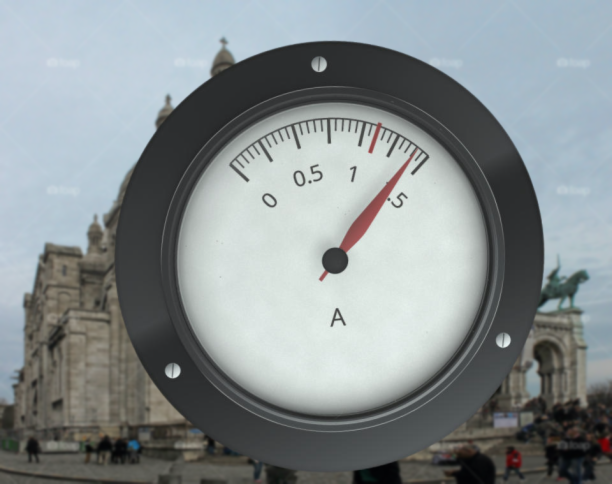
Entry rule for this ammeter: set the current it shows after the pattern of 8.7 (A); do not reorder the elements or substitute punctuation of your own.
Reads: 1.4 (A)
